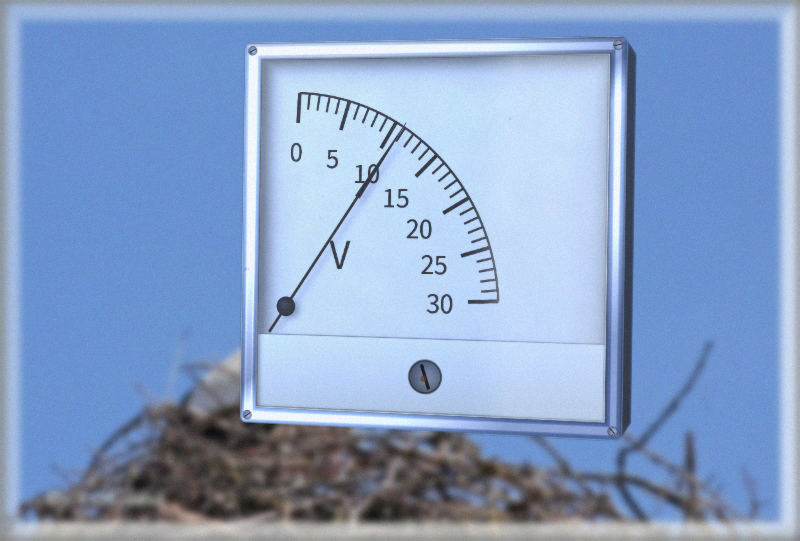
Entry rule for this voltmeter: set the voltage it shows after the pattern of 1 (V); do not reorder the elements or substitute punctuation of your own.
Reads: 11 (V)
